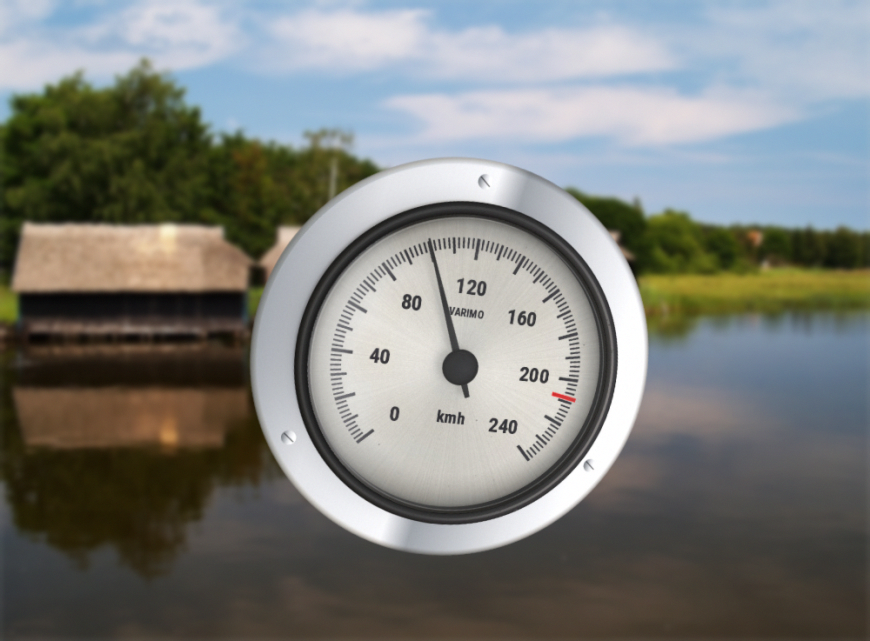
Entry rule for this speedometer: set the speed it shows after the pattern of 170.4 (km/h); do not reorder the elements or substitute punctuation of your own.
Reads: 100 (km/h)
